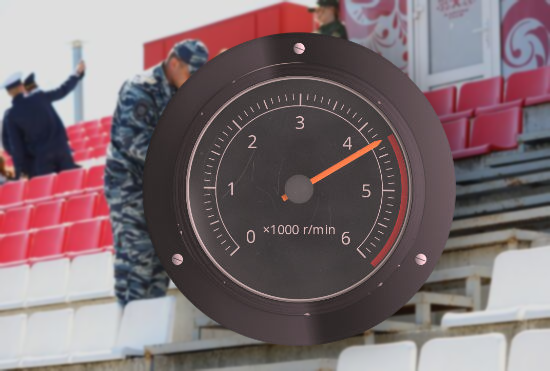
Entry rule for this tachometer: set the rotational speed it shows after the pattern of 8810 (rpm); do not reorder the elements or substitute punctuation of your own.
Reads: 4300 (rpm)
